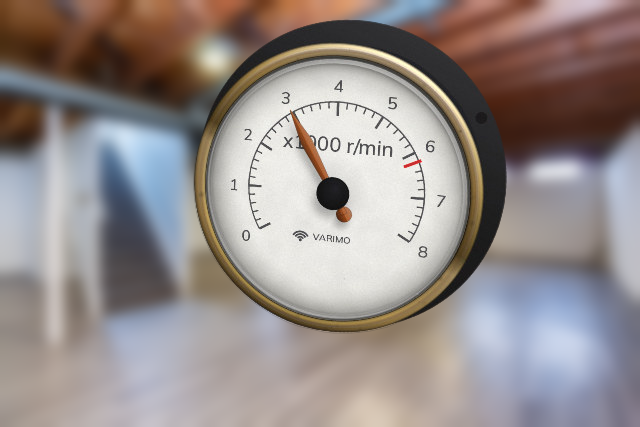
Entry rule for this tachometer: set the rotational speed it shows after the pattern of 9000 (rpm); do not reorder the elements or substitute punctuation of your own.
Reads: 3000 (rpm)
